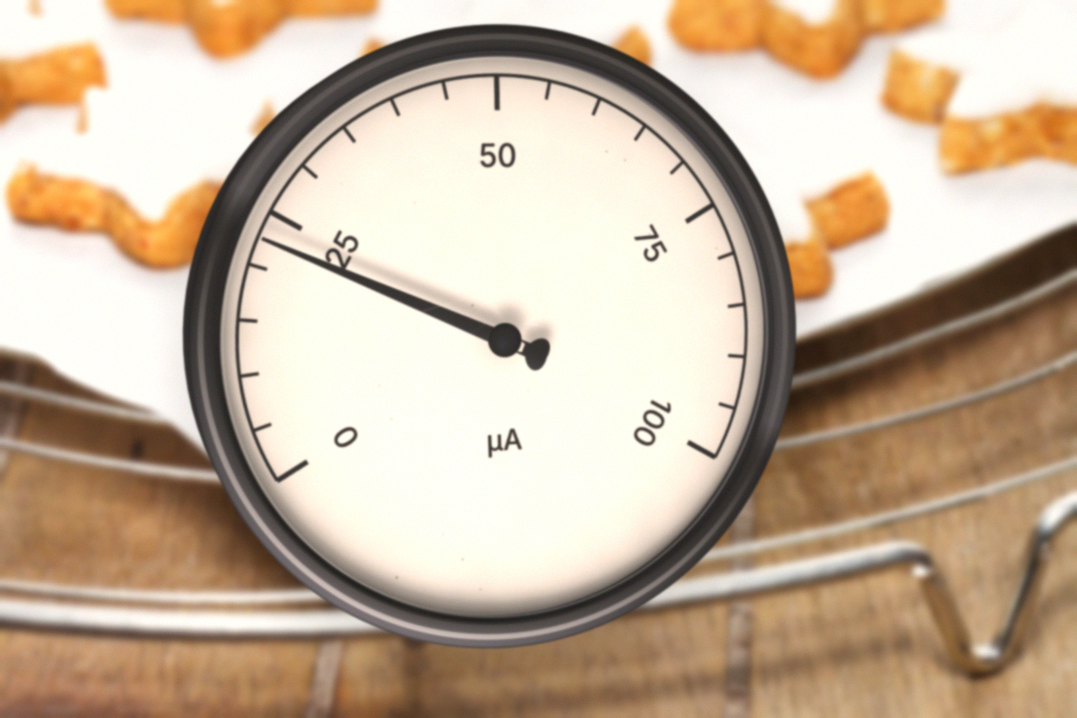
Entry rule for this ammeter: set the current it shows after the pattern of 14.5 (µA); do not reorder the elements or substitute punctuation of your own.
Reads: 22.5 (µA)
